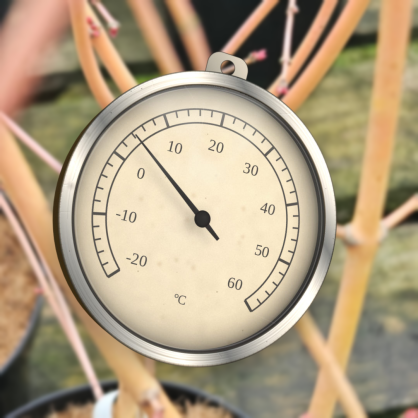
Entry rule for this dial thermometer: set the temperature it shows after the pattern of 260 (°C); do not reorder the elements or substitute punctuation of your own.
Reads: 4 (°C)
